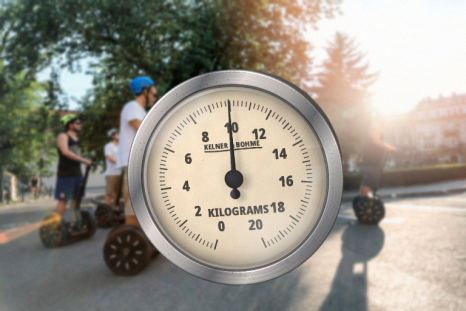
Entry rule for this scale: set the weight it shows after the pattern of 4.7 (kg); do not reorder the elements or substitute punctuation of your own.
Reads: 10 (kg)
